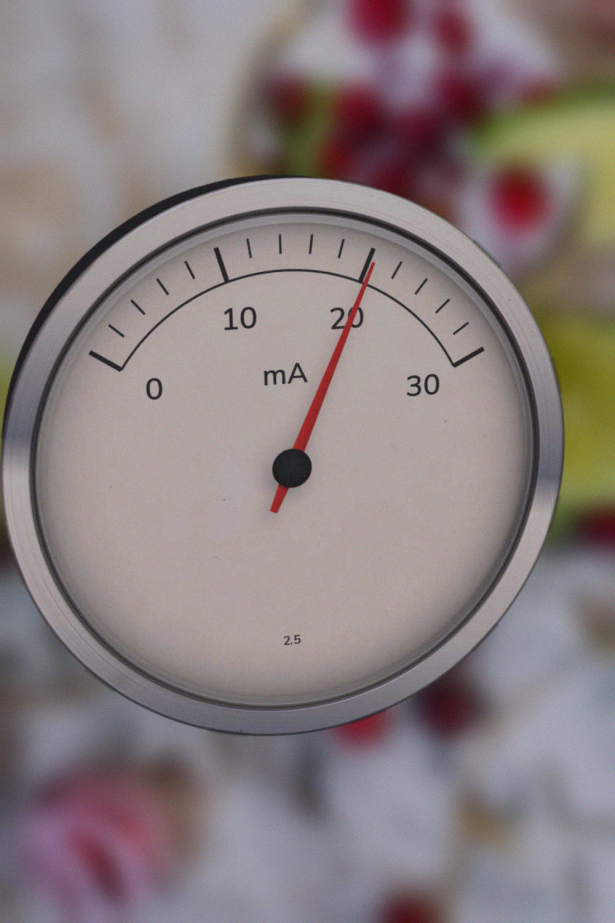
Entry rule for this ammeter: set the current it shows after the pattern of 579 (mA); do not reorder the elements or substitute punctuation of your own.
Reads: 20 (mA)
